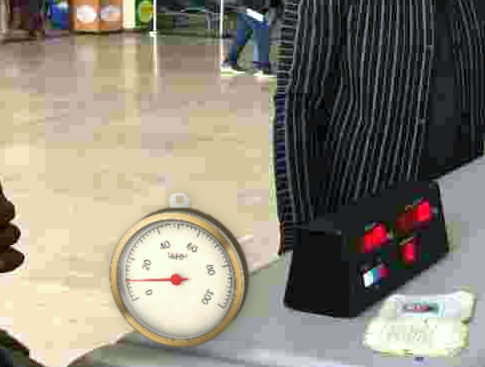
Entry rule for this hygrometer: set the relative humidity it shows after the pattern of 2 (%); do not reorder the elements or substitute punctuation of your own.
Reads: 10 (%)
